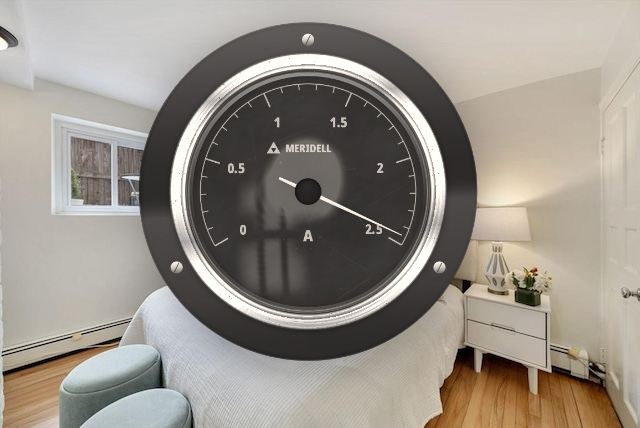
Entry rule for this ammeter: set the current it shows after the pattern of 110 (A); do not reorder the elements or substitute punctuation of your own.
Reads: 2.45 (A)
